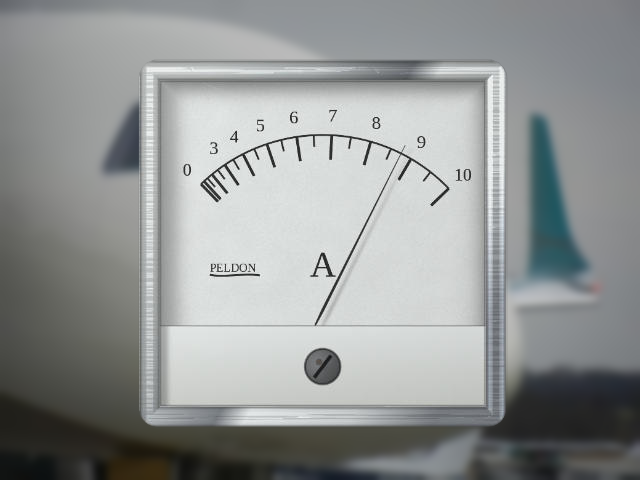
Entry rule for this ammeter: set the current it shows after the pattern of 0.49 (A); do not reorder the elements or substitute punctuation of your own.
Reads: 8.75 (A)
